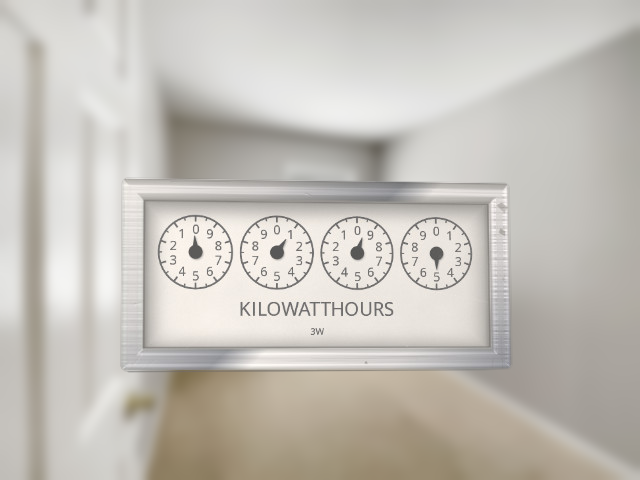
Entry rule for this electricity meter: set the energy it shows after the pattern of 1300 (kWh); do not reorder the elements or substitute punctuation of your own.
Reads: 95 (kWh)
